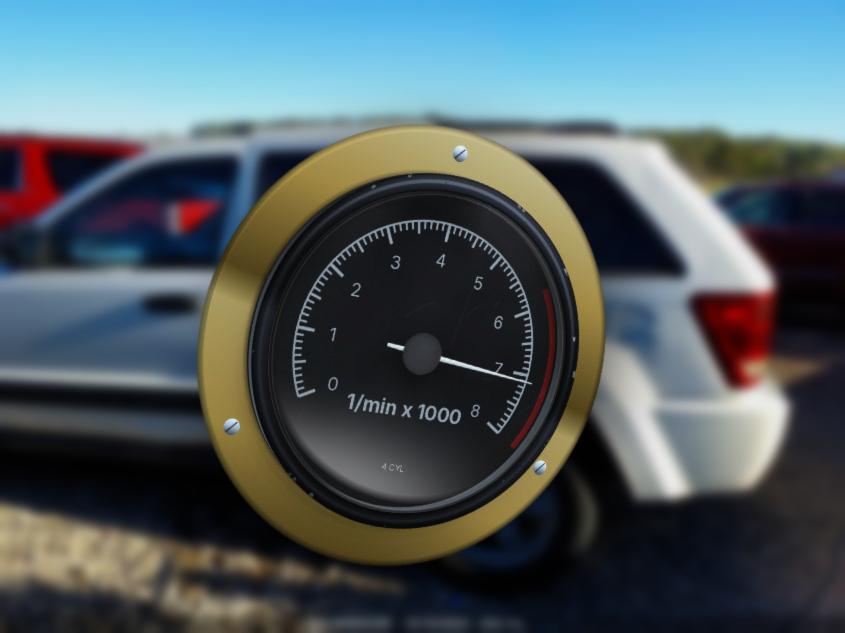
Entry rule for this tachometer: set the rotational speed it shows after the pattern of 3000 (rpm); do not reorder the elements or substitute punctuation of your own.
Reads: 7100 (rpm)
